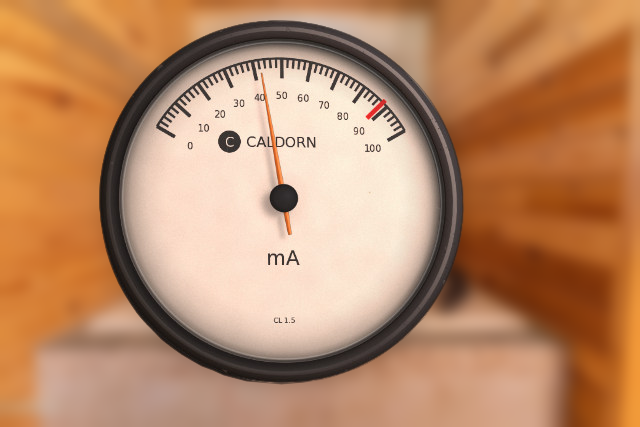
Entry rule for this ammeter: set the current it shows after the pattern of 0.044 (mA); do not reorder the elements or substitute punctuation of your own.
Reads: 42 (mA)
